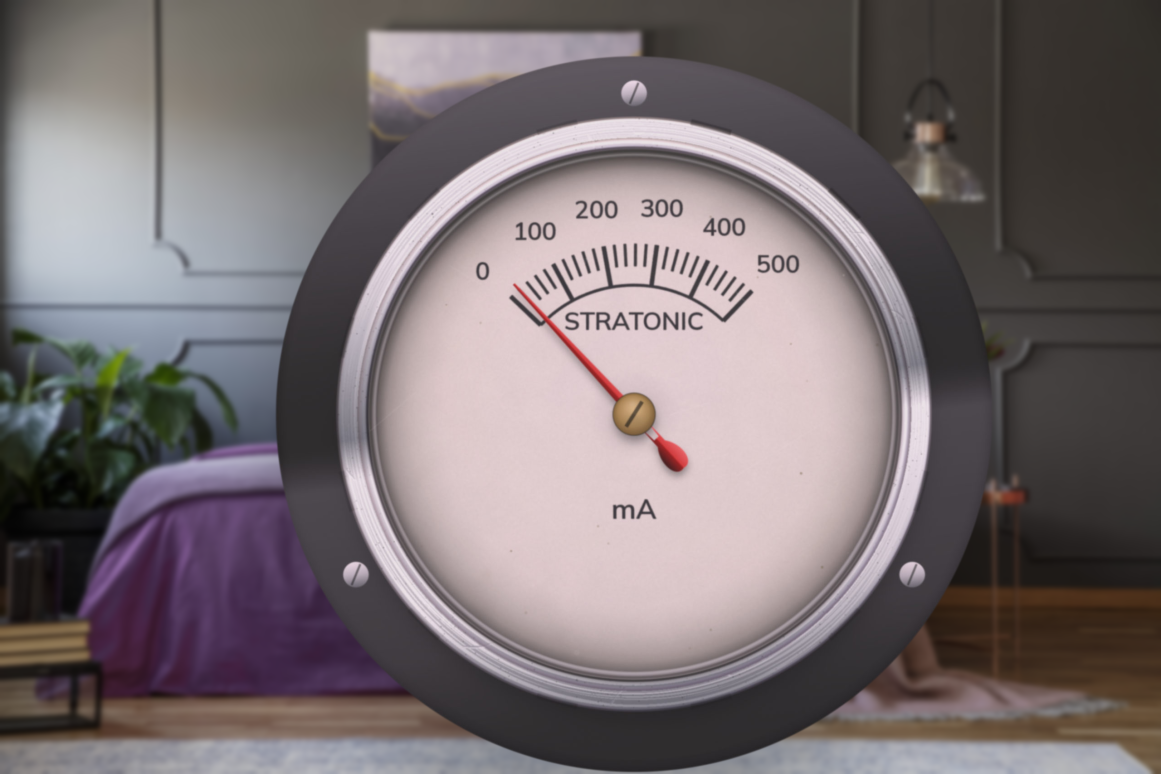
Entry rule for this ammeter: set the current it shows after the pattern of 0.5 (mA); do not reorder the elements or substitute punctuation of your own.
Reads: 20 (mA)
